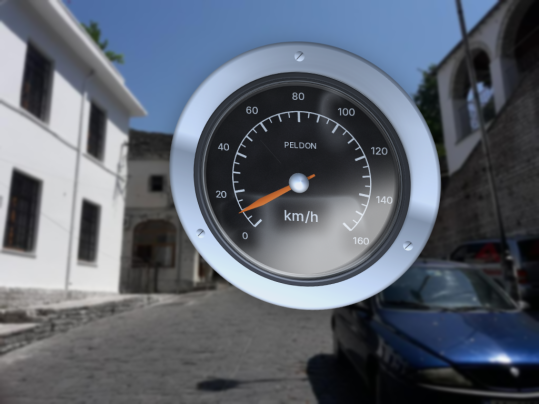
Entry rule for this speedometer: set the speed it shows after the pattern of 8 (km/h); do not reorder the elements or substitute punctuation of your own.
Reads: 10 (km/h)
